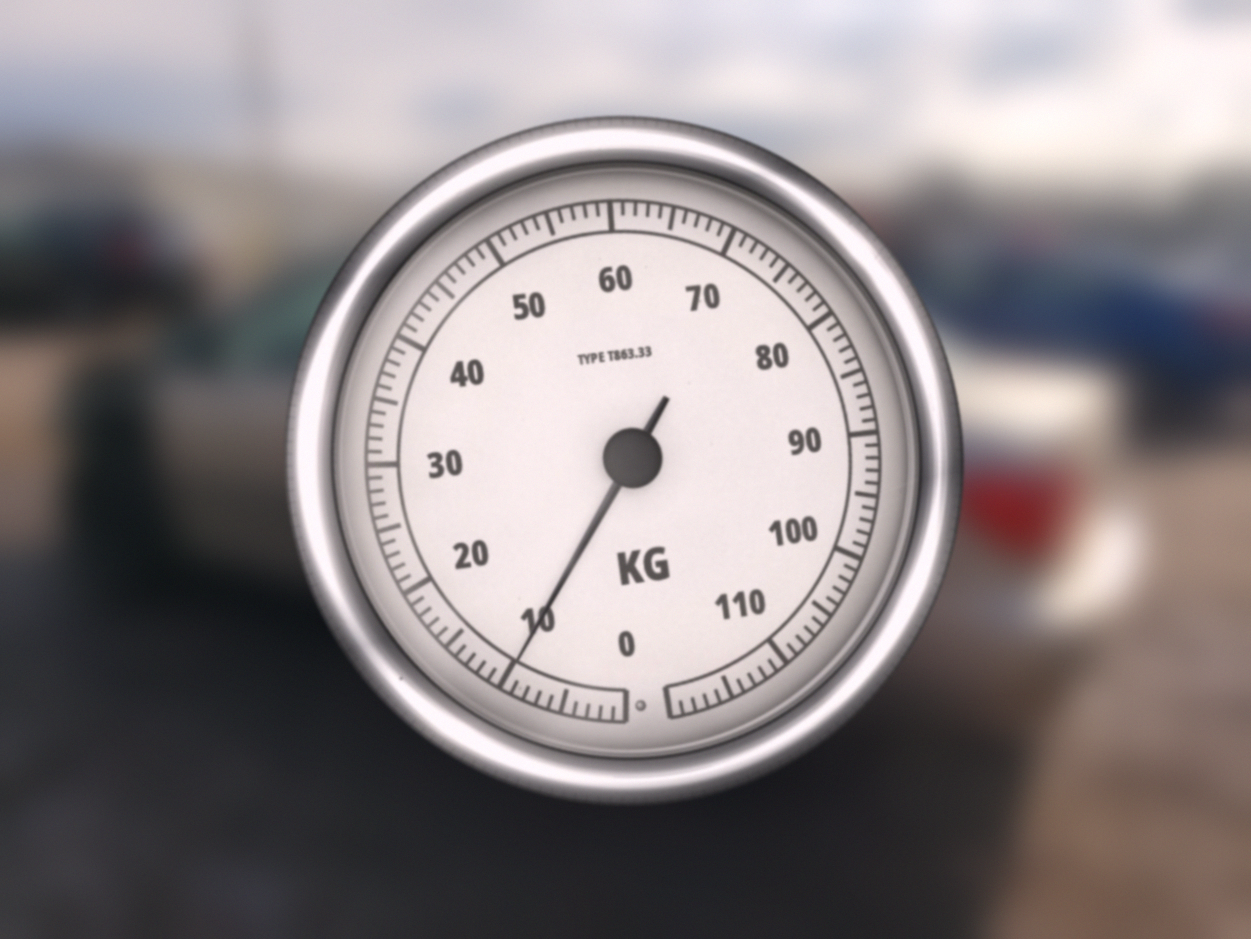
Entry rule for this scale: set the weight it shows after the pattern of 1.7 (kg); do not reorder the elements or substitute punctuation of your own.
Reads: 10 (kg)
